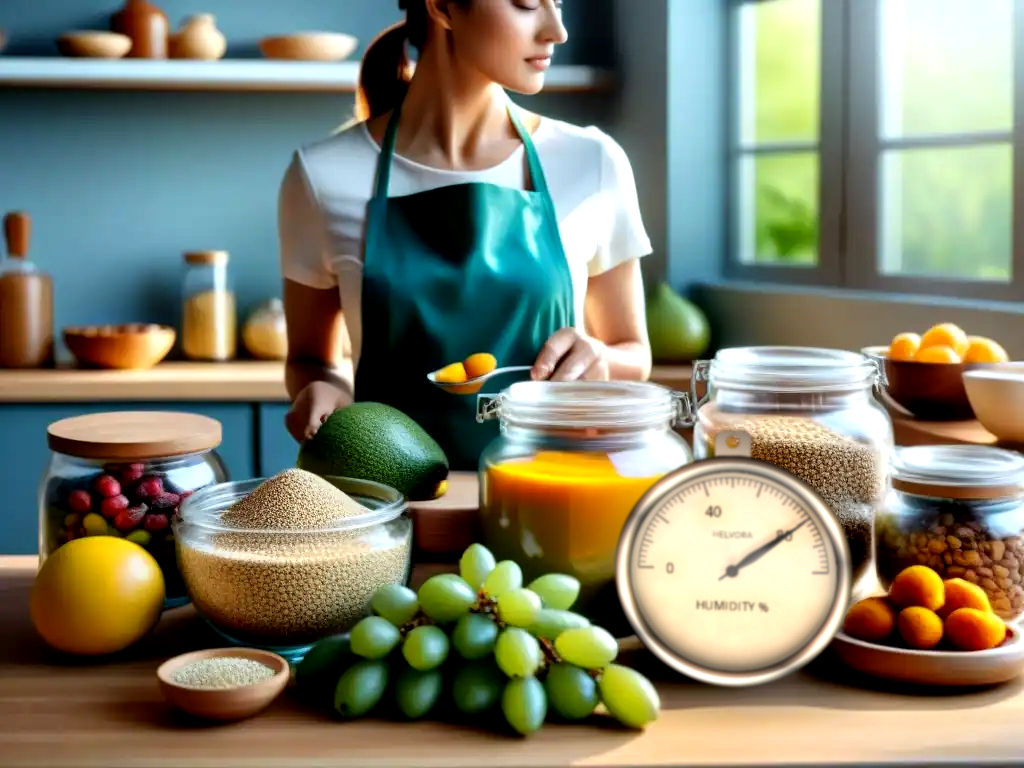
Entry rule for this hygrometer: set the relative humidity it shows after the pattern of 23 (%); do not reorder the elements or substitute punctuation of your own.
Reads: 80 (%)
